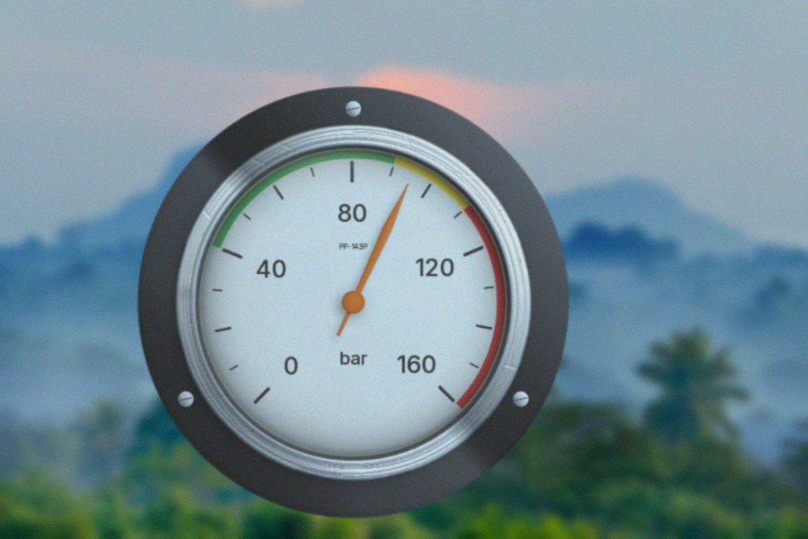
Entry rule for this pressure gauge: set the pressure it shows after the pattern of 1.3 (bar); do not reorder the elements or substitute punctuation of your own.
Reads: 95 (bar)
